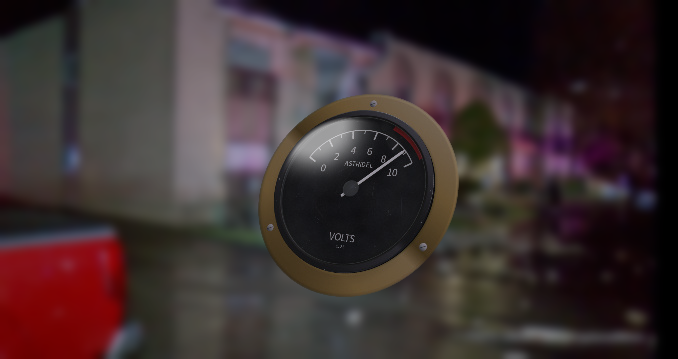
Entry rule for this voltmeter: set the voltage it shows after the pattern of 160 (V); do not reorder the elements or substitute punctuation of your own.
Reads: 9 (V)
